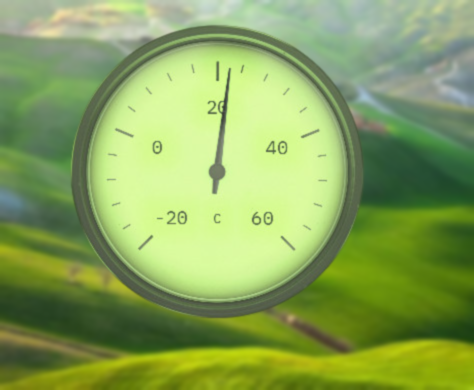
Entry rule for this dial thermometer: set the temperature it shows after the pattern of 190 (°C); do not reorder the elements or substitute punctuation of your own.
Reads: 22 (°C)
